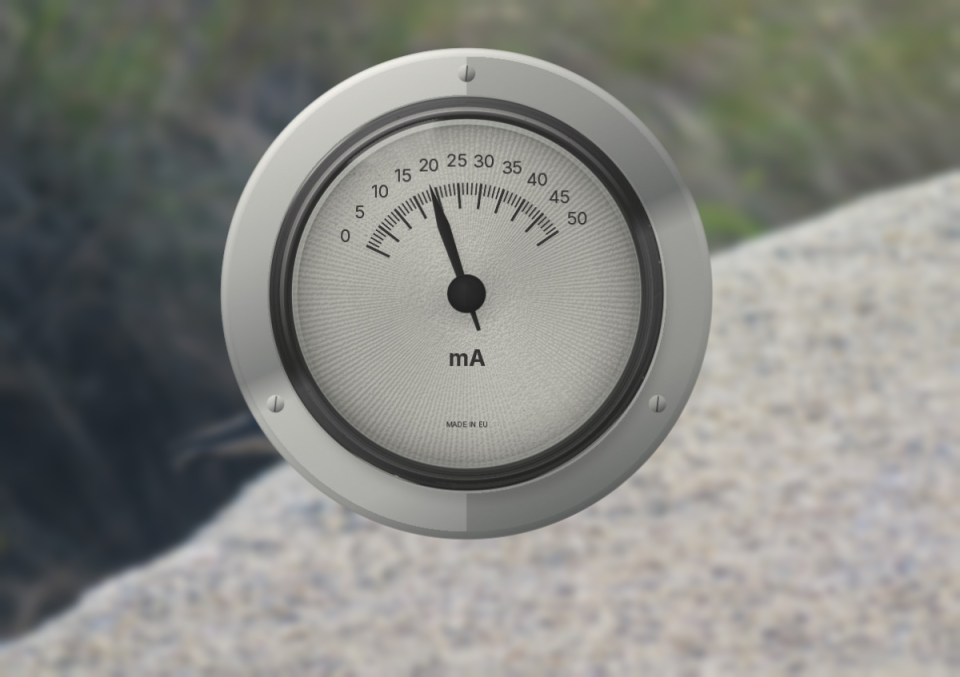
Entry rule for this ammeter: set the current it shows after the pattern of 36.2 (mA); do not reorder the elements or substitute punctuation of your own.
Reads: 19 (mA)
